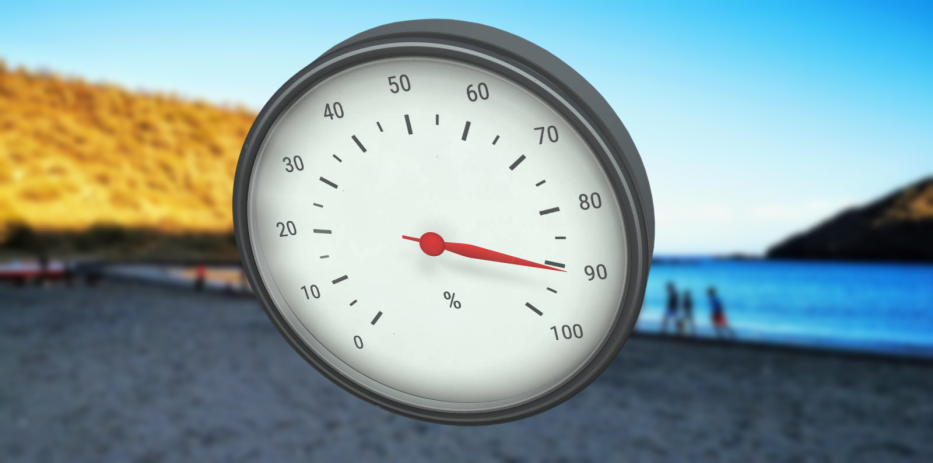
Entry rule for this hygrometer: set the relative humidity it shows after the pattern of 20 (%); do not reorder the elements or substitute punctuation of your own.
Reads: 90 (%)
